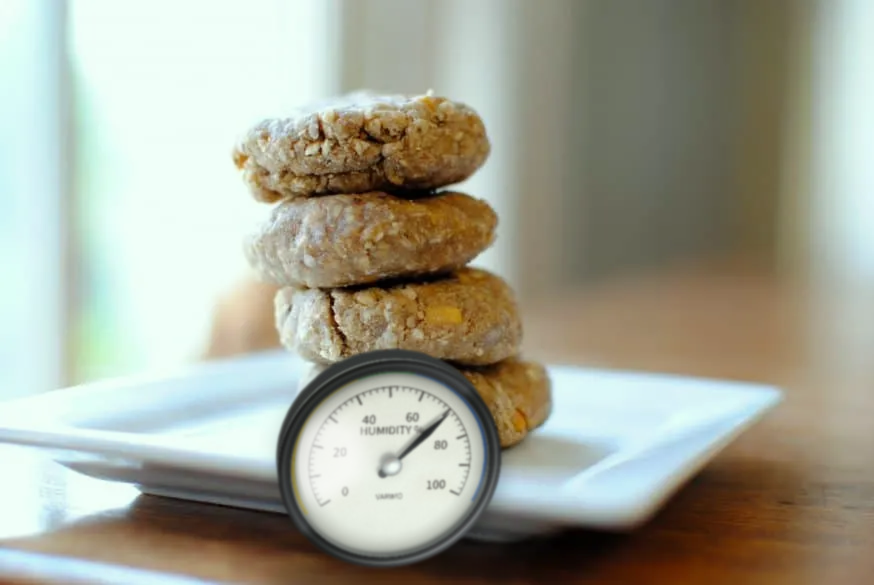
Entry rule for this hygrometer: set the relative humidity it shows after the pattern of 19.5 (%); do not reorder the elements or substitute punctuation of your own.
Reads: 70 (%)
